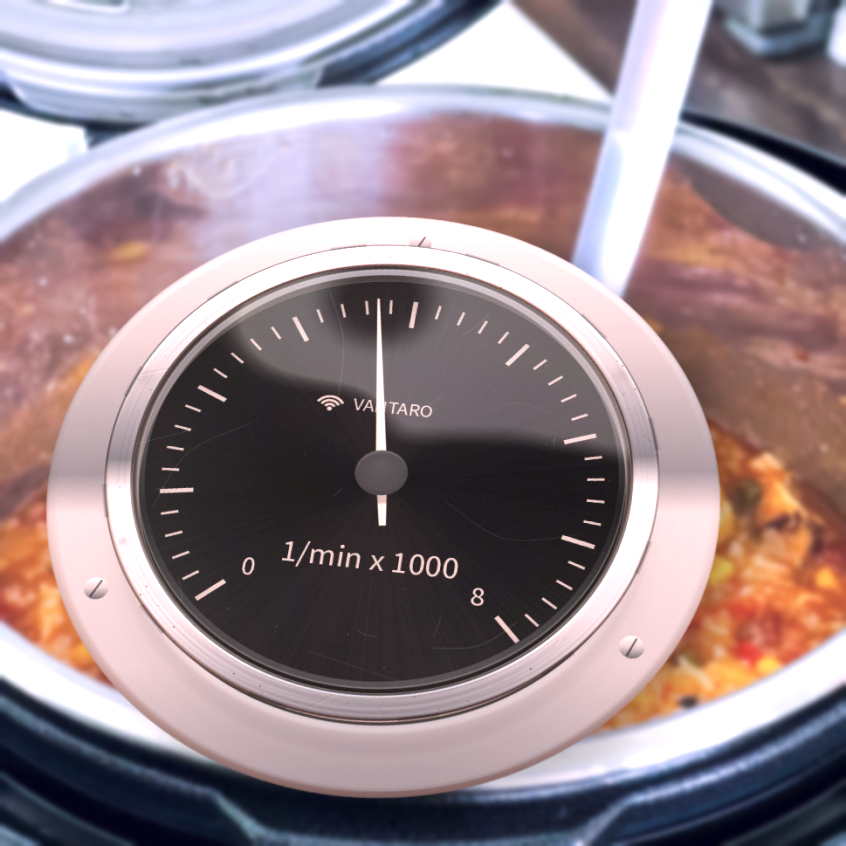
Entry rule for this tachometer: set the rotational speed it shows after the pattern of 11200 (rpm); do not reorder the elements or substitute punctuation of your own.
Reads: 3700 (rpm)
